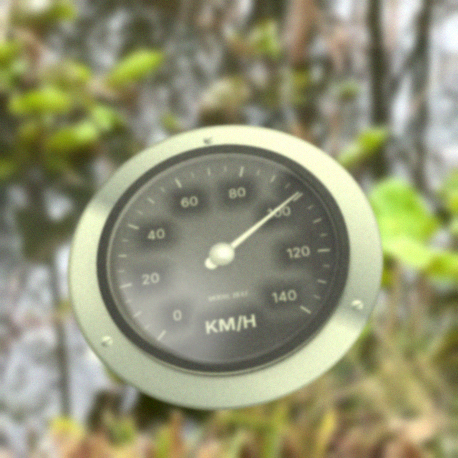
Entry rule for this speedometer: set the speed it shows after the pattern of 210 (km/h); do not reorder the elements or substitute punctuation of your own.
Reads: 100 (km/h)
